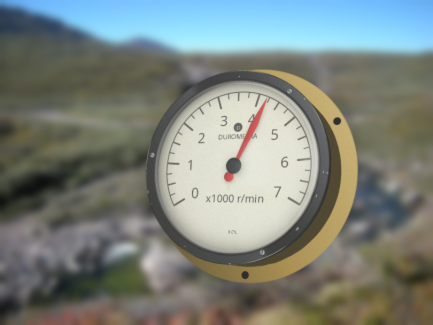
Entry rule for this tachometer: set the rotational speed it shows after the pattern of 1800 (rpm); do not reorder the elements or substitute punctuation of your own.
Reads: 4250 (rpm)
